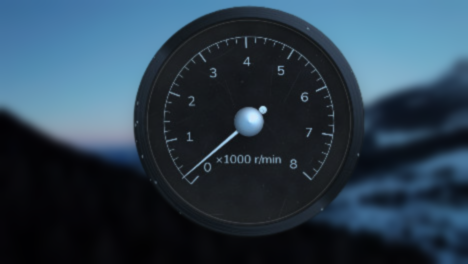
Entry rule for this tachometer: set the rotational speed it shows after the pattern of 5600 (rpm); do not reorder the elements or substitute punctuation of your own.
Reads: 200 (rpm)
